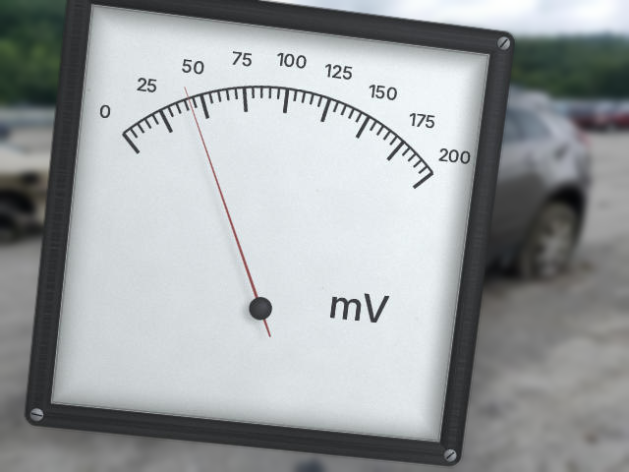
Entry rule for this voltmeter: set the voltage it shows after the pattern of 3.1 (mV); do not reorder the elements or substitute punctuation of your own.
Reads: 42.5 (mV)
